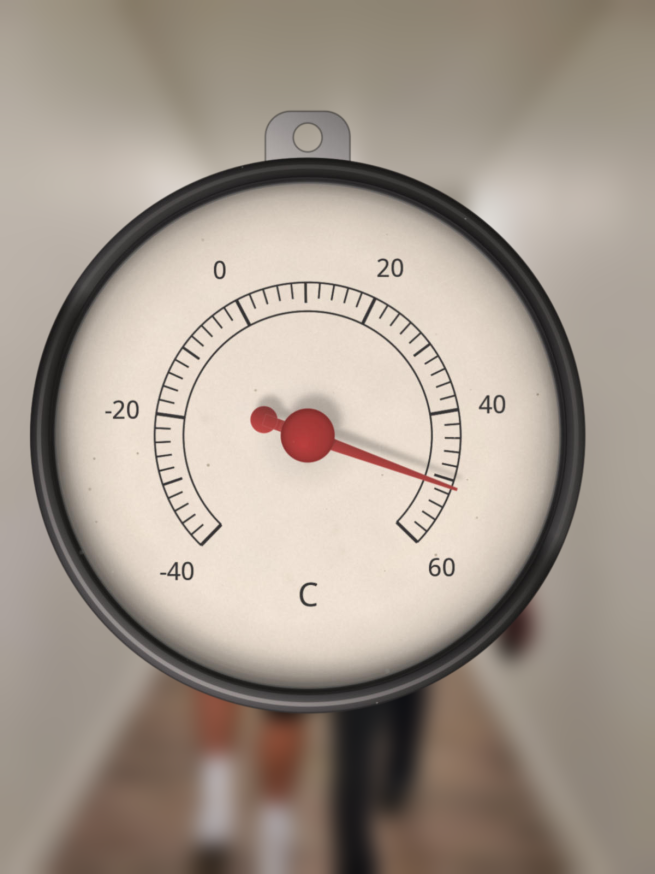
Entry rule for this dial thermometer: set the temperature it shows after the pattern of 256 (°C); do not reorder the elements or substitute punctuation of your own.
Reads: 51 (°C)
